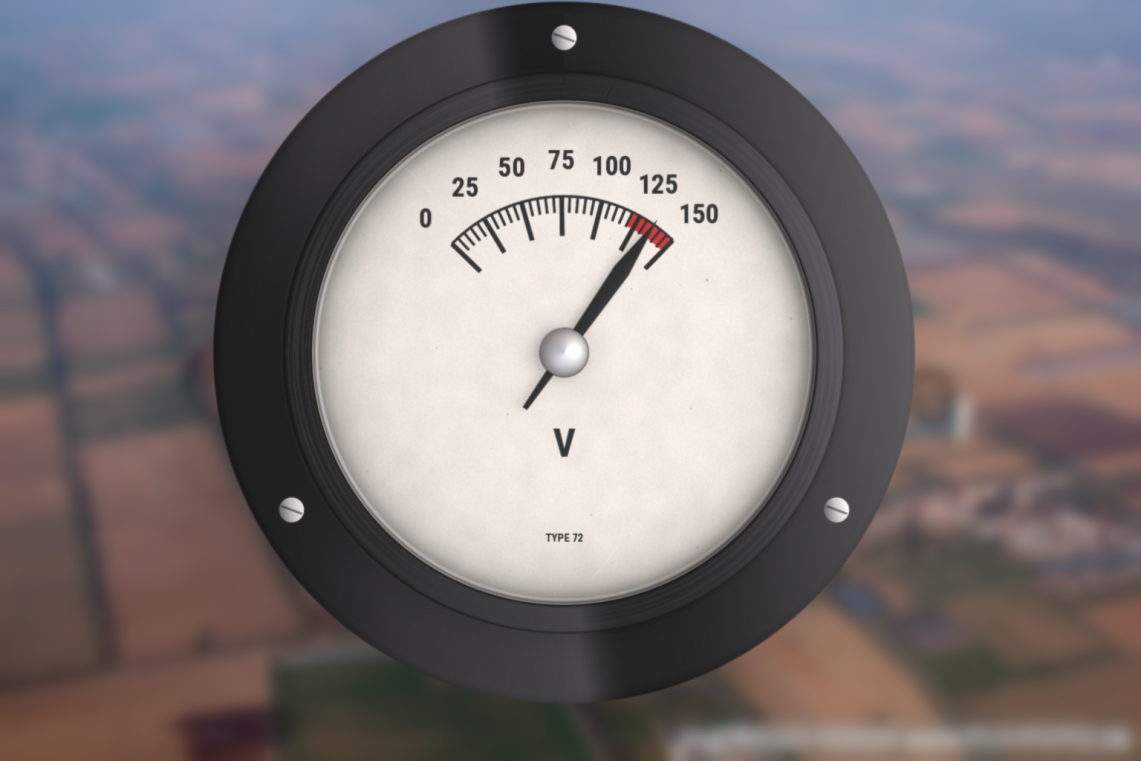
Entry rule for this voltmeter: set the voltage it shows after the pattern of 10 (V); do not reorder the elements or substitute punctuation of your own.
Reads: 135 (V)
